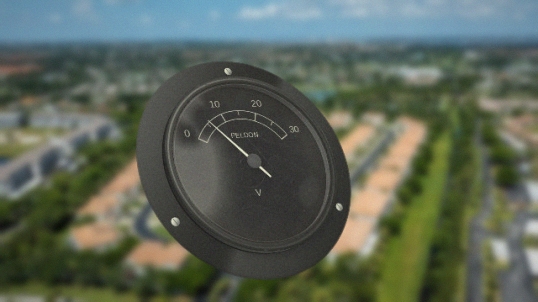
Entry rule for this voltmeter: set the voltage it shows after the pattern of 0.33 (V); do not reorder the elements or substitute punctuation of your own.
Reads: 5 (V)
